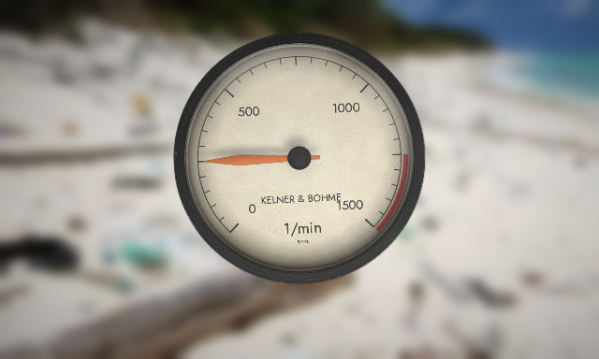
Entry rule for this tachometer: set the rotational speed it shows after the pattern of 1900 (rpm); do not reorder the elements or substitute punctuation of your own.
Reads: 250 (rpm)
